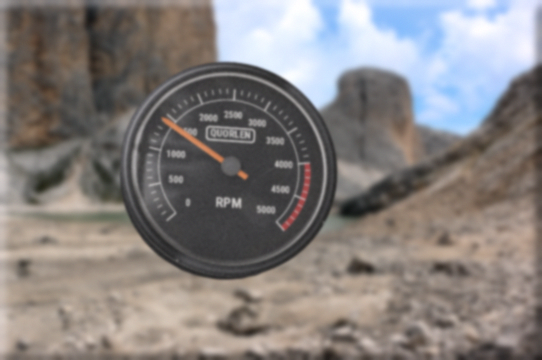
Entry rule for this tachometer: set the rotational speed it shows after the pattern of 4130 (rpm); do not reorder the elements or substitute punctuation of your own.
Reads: 1400 (rpm)
